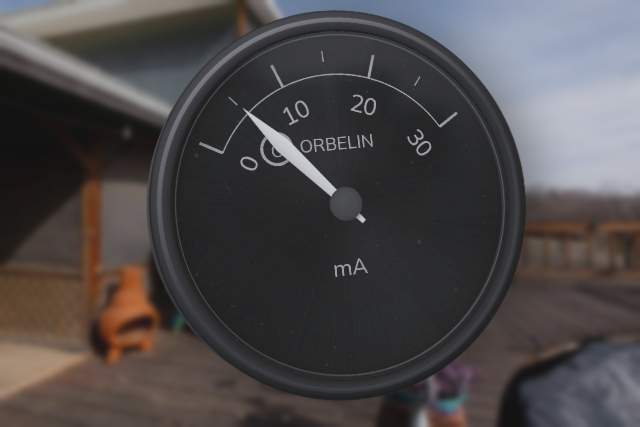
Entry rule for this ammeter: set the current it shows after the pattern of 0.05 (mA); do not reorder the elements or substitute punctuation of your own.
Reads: 5 (mA)
